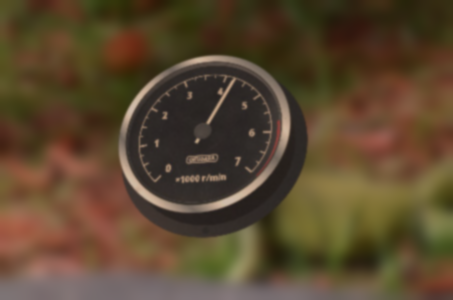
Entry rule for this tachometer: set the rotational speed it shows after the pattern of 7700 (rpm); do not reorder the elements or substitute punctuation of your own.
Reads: 4250 (rpm)
